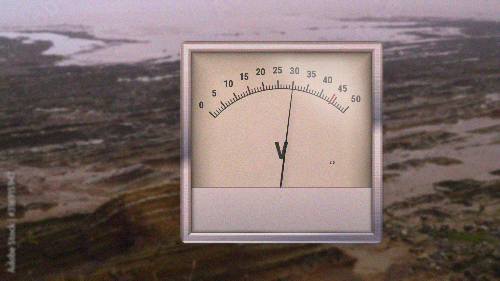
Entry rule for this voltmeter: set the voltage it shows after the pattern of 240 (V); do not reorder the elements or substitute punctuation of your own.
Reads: 30 (V)
